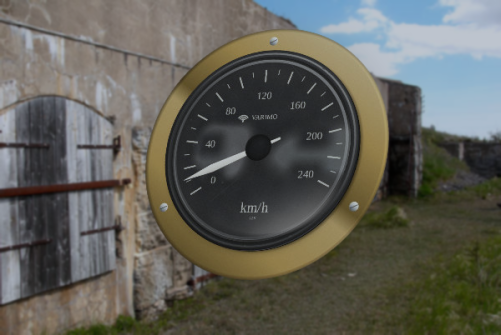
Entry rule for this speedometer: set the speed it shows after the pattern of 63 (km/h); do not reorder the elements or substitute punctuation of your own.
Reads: 10 (km/h)
